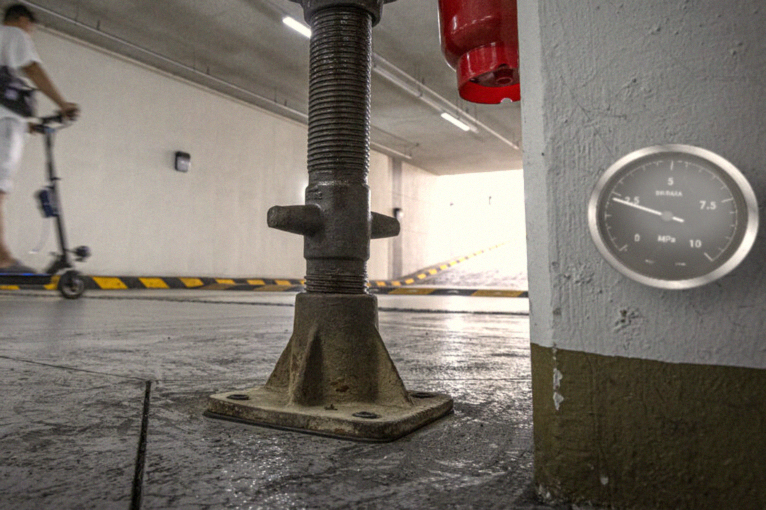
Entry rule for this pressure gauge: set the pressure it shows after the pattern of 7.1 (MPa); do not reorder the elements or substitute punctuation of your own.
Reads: 2.25 (MPa)
